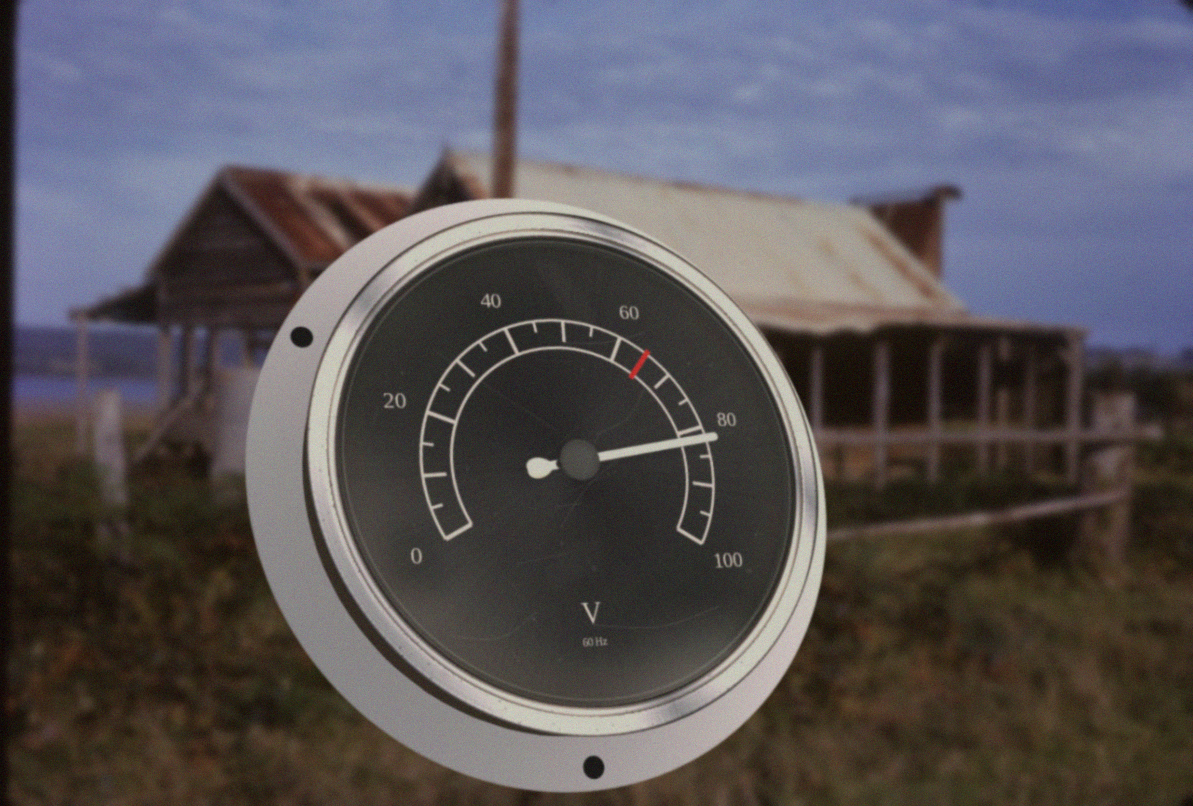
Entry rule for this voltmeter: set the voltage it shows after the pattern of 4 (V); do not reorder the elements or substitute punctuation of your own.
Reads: 82.5 (V)
